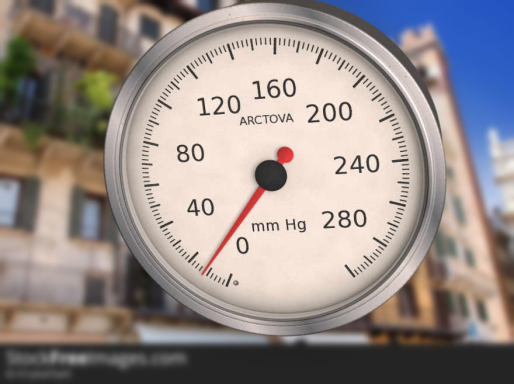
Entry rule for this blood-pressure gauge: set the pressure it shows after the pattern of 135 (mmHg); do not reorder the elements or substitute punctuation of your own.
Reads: 12 (mmHg)
